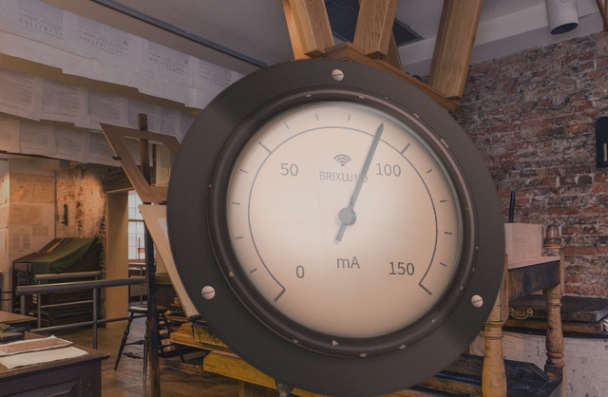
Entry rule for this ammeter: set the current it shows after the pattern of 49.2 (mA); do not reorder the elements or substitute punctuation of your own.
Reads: 90 (mA)
